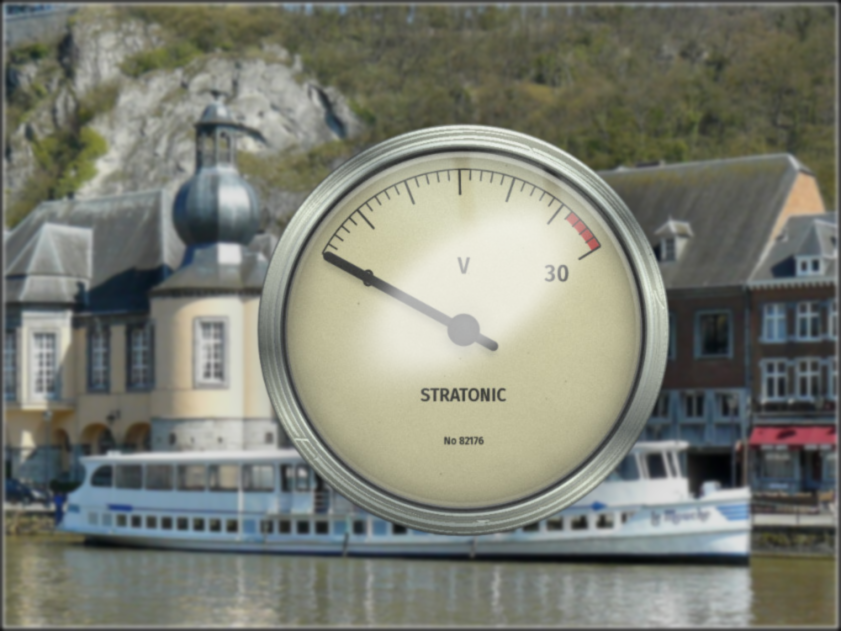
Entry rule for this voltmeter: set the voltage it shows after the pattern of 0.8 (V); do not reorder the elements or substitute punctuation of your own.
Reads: 0 (V)
